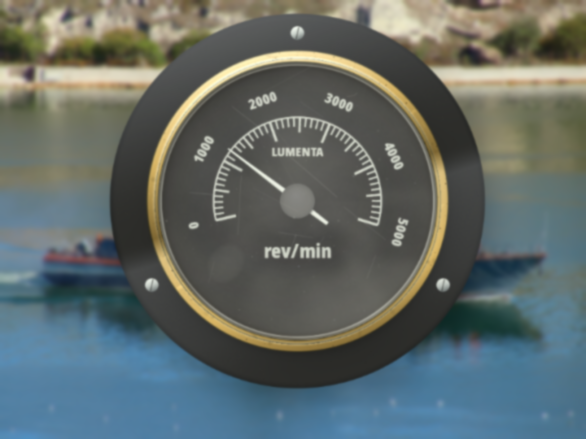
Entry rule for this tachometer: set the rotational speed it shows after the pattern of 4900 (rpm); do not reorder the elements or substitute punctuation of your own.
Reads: 1200 (rpm)
